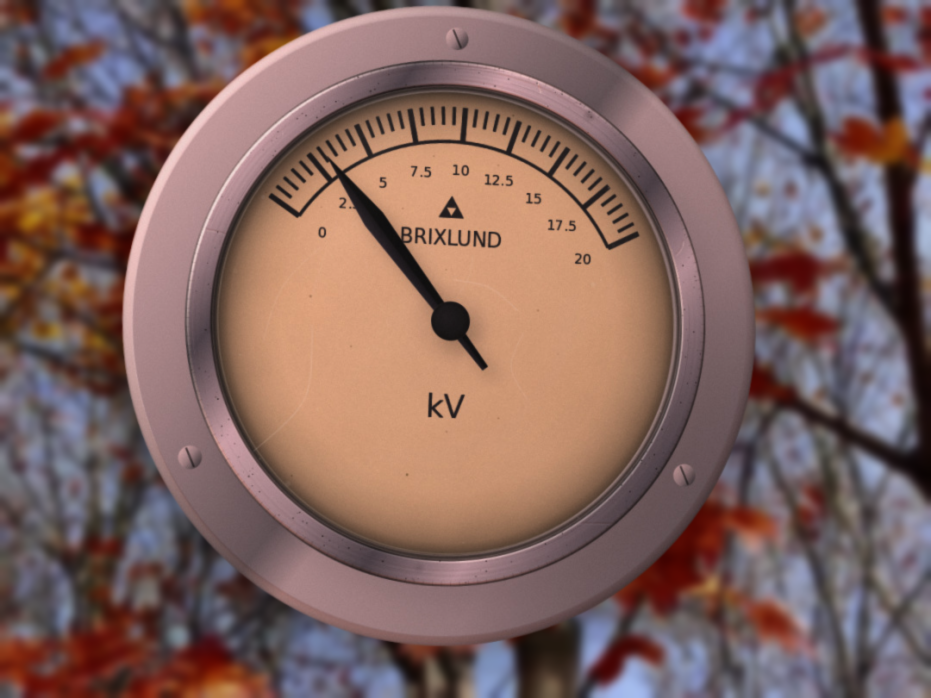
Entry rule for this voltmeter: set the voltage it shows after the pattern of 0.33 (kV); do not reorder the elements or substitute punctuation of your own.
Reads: 3 (kV)
